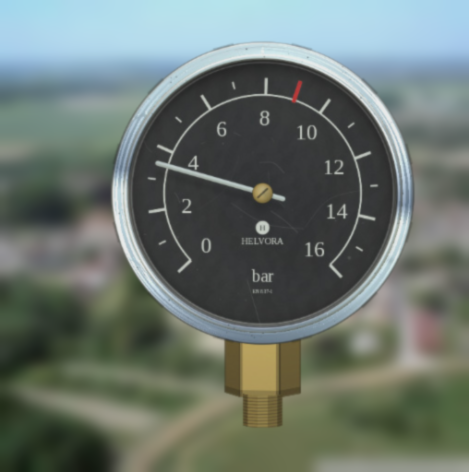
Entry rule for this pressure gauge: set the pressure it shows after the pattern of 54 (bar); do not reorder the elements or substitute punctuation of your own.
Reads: 3.5 (bar)
